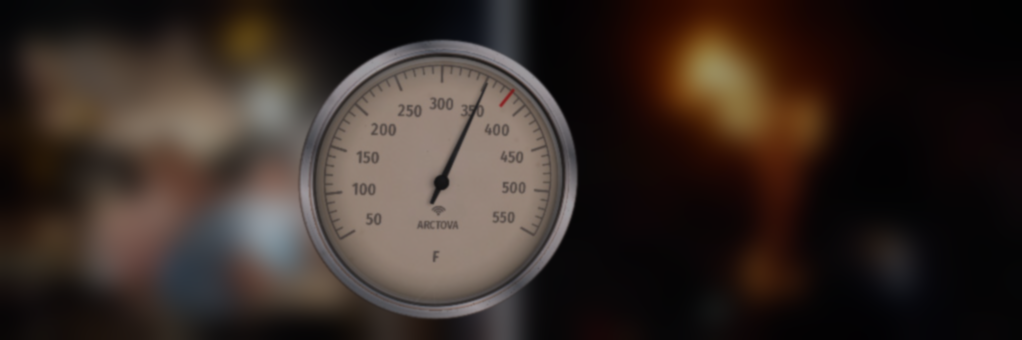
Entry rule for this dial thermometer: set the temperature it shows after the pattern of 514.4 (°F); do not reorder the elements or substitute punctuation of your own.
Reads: 350 (°F)
